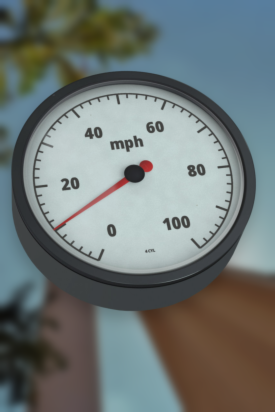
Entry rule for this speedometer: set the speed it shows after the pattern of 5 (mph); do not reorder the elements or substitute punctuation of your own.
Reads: 10 (mph)
